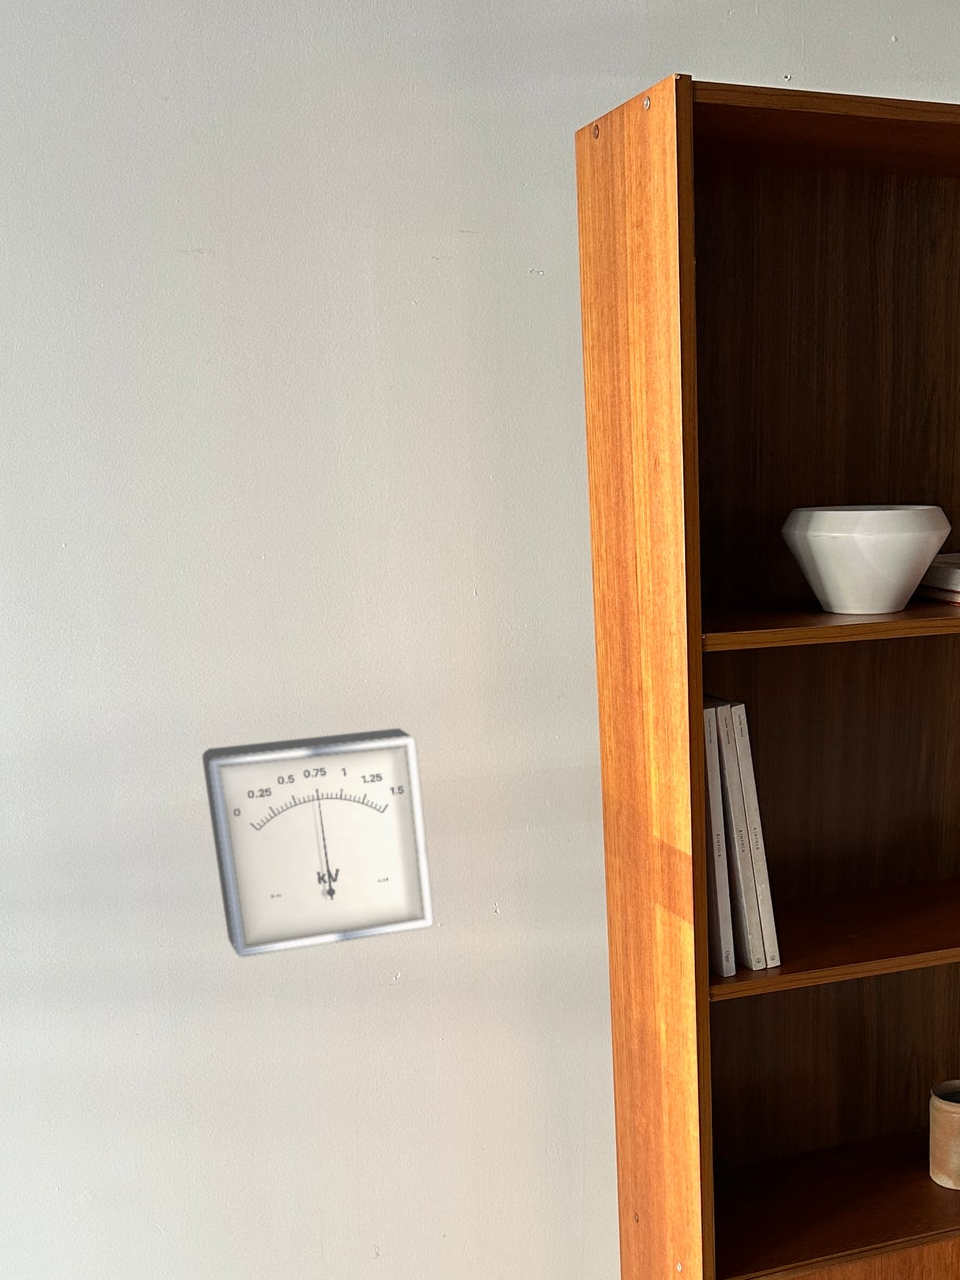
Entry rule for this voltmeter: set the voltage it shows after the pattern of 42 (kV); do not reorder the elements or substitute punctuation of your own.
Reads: 0.75 (kV)
